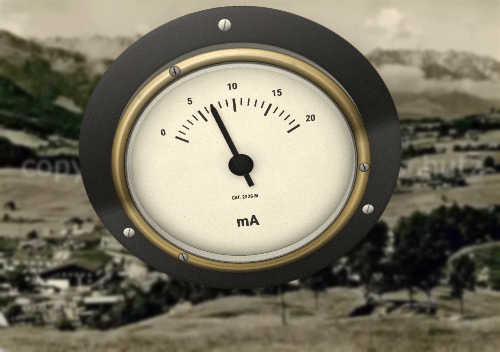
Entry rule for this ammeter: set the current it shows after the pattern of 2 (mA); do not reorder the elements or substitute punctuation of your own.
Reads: 7 (mA)
